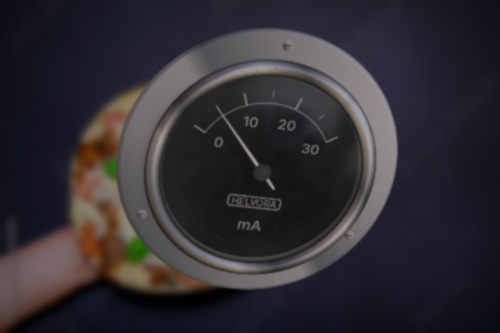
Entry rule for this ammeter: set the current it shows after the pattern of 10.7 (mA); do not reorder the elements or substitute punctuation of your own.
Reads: 5 (mA)
